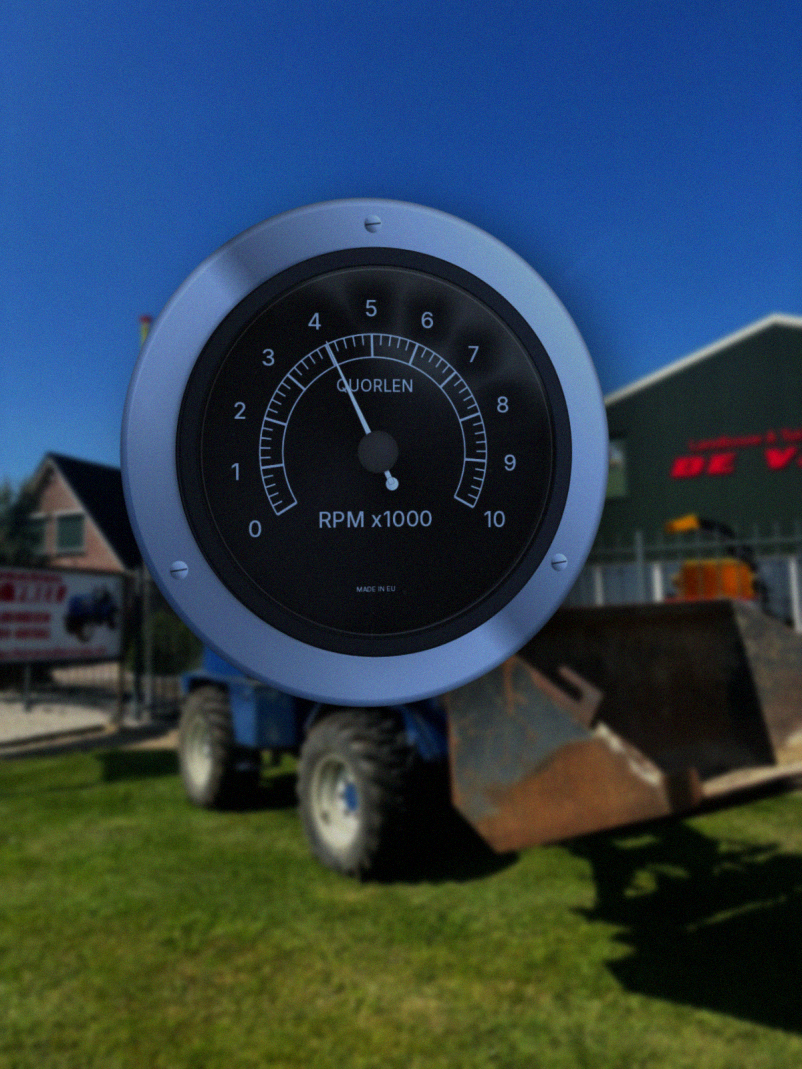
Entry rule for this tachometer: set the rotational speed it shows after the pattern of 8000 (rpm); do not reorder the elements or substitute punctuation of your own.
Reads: 4000 (rpm)
